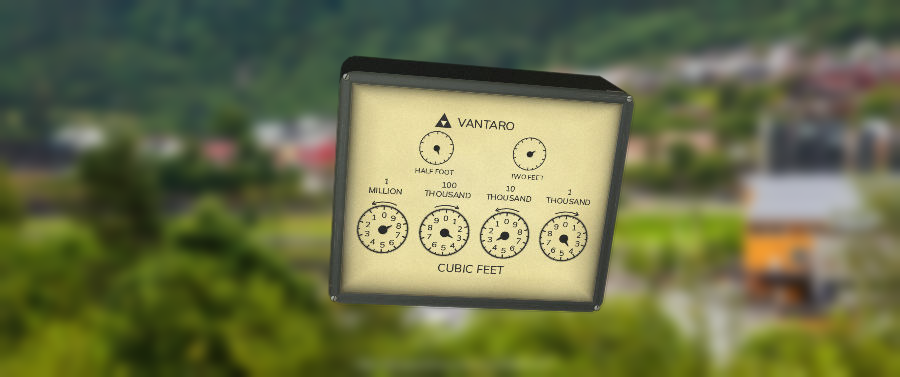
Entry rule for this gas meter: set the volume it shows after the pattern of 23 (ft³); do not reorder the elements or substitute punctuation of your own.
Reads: 833400 (ft³)
